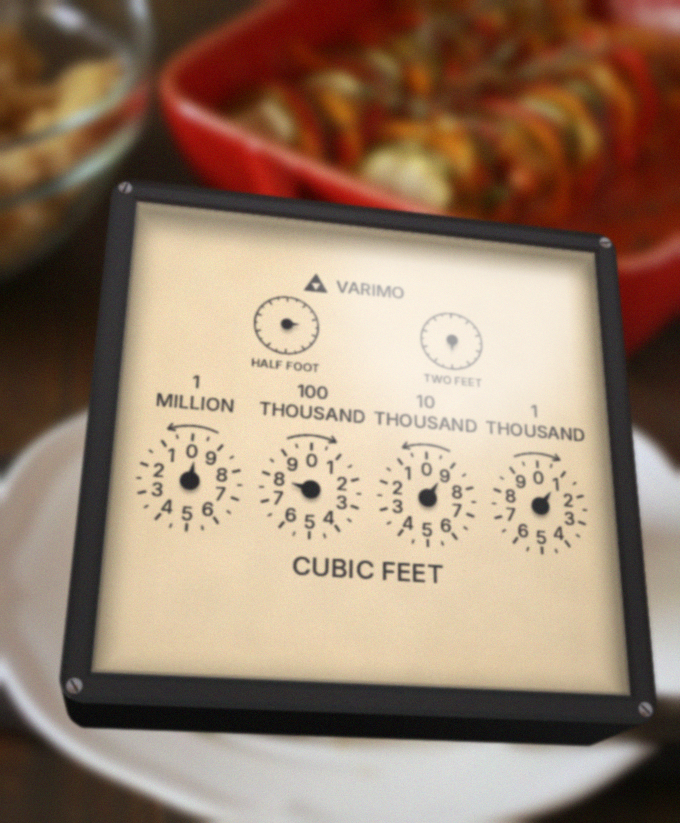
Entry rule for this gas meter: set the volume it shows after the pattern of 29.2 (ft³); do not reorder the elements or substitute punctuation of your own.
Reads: 979100 (ft³)
